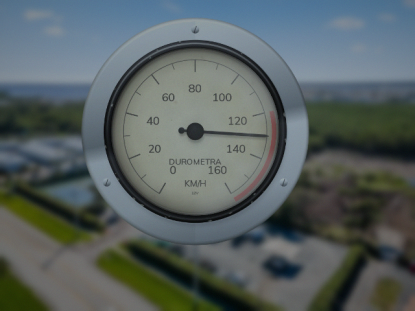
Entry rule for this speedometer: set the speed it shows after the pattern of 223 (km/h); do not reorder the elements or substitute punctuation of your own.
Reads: 130 (km/h)
